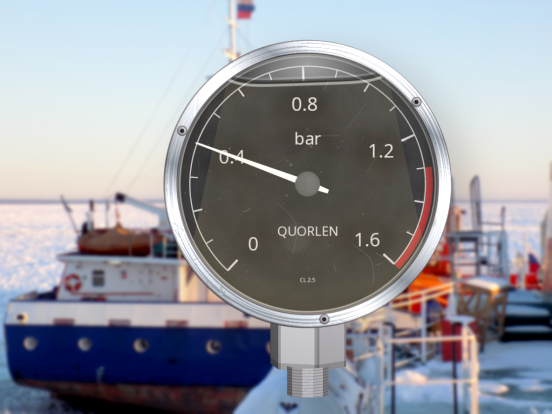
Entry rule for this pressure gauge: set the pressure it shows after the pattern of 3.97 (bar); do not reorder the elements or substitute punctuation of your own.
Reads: 0.4 (bar)
